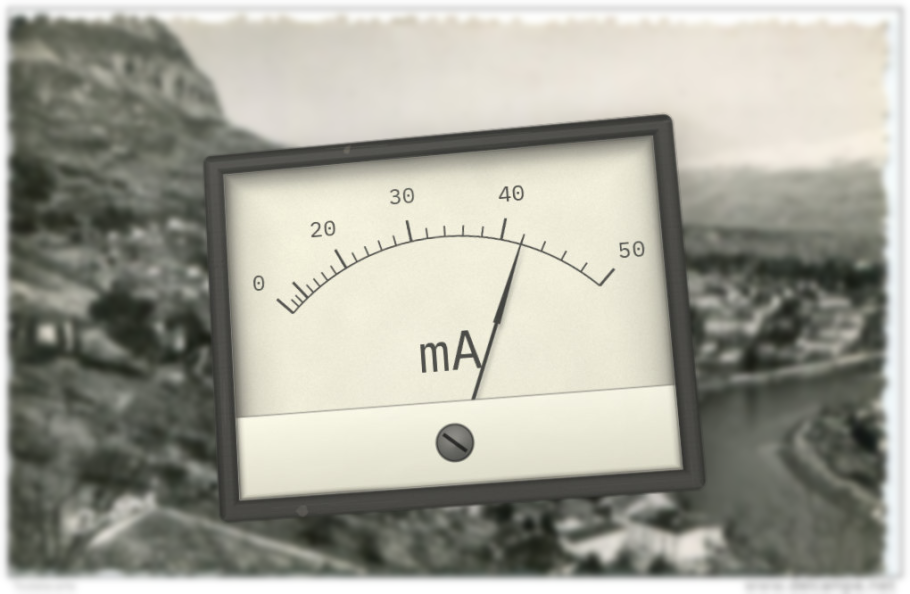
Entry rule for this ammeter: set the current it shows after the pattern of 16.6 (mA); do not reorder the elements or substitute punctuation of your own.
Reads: 42 (mA)
